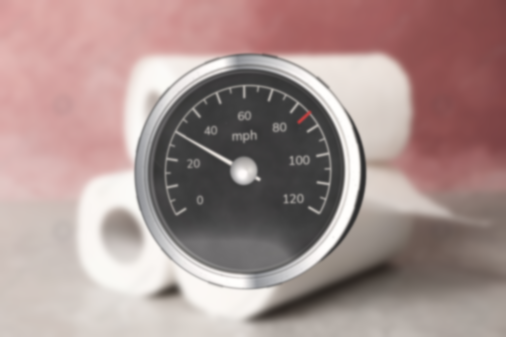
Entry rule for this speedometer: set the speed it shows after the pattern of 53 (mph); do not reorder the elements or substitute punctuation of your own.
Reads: 30 (mph)
